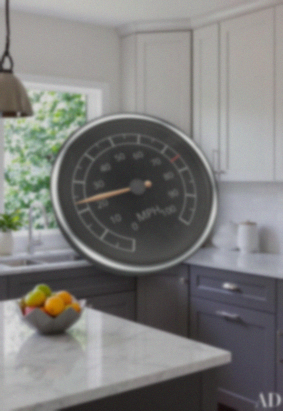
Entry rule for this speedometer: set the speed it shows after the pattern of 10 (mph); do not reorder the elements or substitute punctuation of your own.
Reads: 22.5 (mph)
